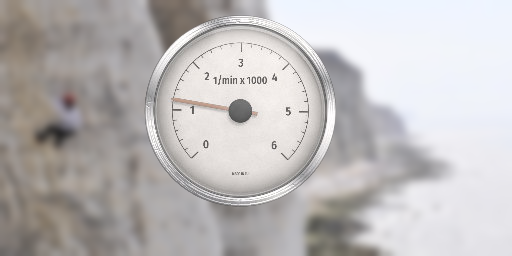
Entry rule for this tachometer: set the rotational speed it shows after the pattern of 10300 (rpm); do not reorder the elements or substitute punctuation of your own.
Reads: 1200 (rpm)
